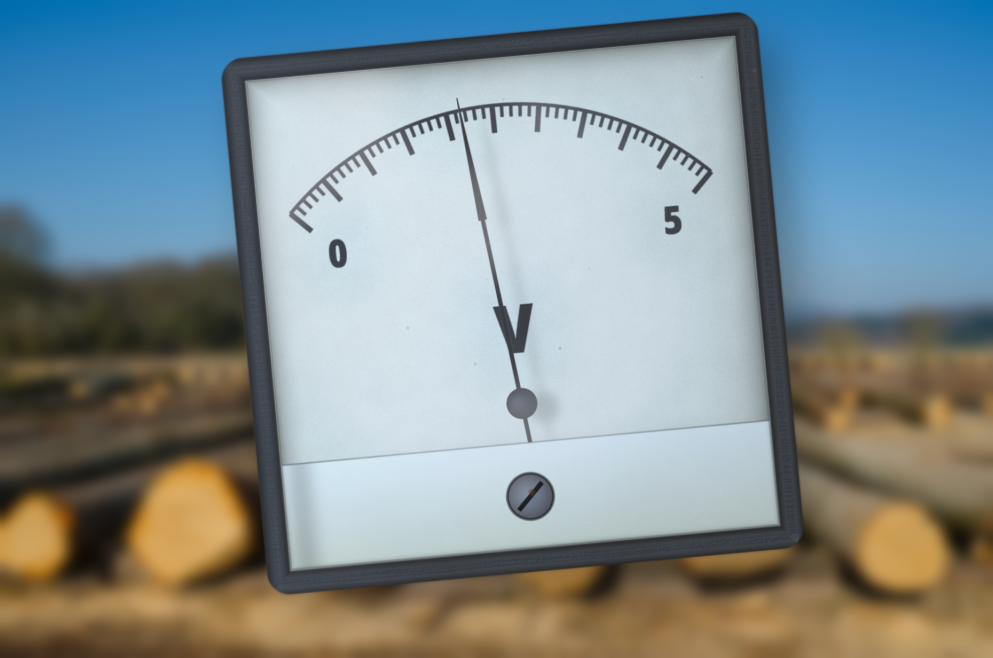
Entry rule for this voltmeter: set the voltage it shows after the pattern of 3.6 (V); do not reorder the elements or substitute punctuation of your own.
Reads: 2.15 (V)
